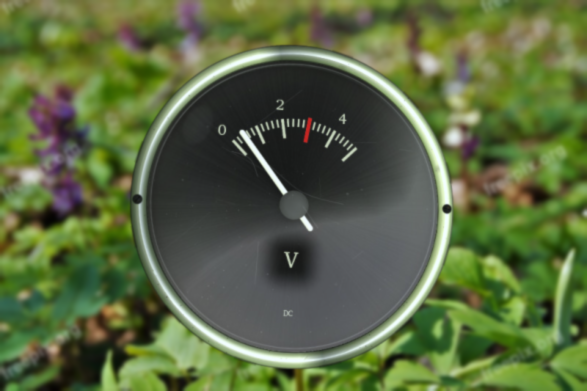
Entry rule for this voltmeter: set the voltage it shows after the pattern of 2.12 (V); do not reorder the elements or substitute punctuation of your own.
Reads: 0.4 (V)
